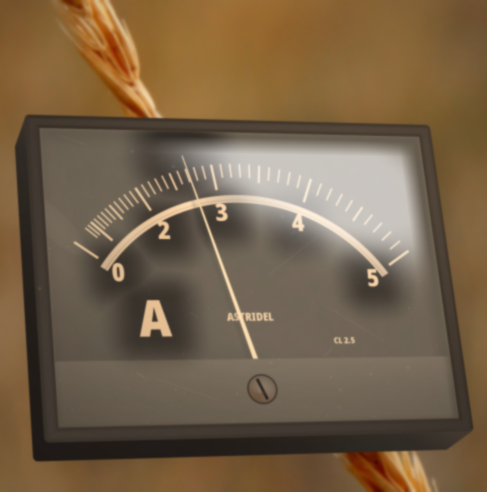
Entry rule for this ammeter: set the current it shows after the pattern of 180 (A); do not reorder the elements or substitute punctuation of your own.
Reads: 2.7 (A)
